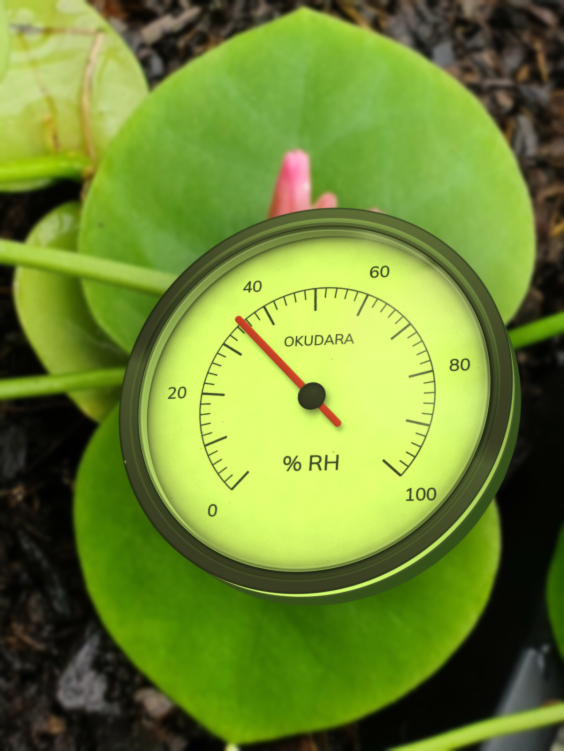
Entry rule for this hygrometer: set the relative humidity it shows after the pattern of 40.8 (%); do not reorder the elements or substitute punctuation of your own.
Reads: 35 (%)
